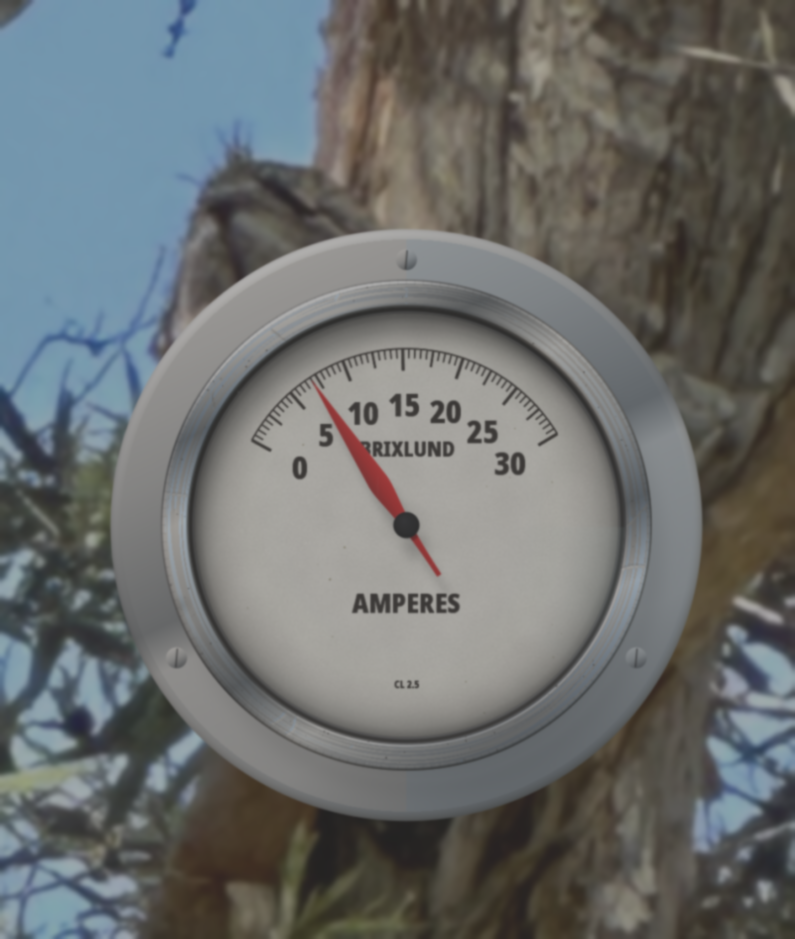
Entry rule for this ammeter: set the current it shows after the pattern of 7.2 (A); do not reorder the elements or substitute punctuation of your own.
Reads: 7 (A)
